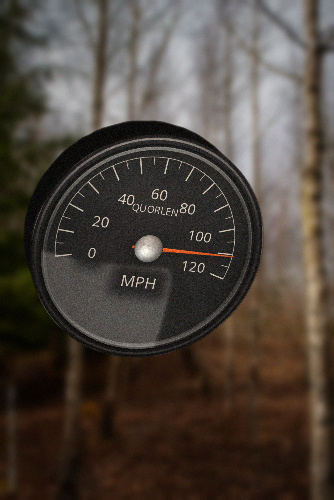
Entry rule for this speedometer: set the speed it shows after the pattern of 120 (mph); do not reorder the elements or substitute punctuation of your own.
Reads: 110 (mph)
